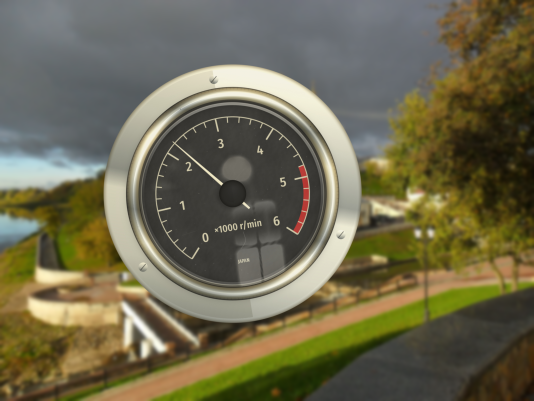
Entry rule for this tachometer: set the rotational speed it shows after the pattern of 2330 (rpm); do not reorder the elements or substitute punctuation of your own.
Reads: 2200 (rpm)
